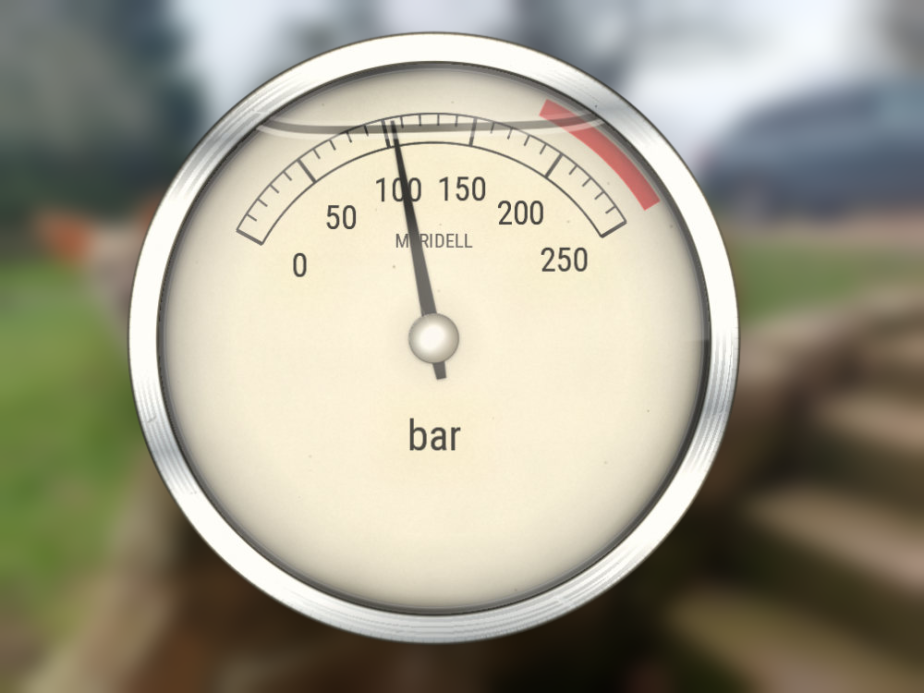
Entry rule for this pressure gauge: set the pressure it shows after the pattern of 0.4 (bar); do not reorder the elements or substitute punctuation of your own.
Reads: 105 (bar)
